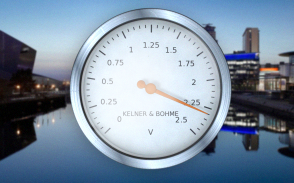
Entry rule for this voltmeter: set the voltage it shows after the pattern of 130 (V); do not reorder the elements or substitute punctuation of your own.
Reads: 2.3 (V)
